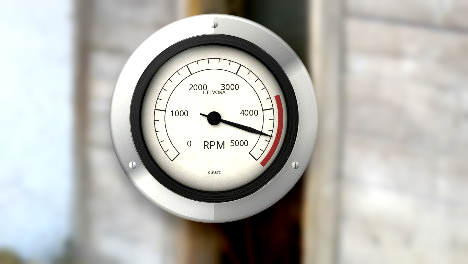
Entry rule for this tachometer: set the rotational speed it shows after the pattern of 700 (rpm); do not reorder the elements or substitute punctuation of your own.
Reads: 4500 (rpm)
